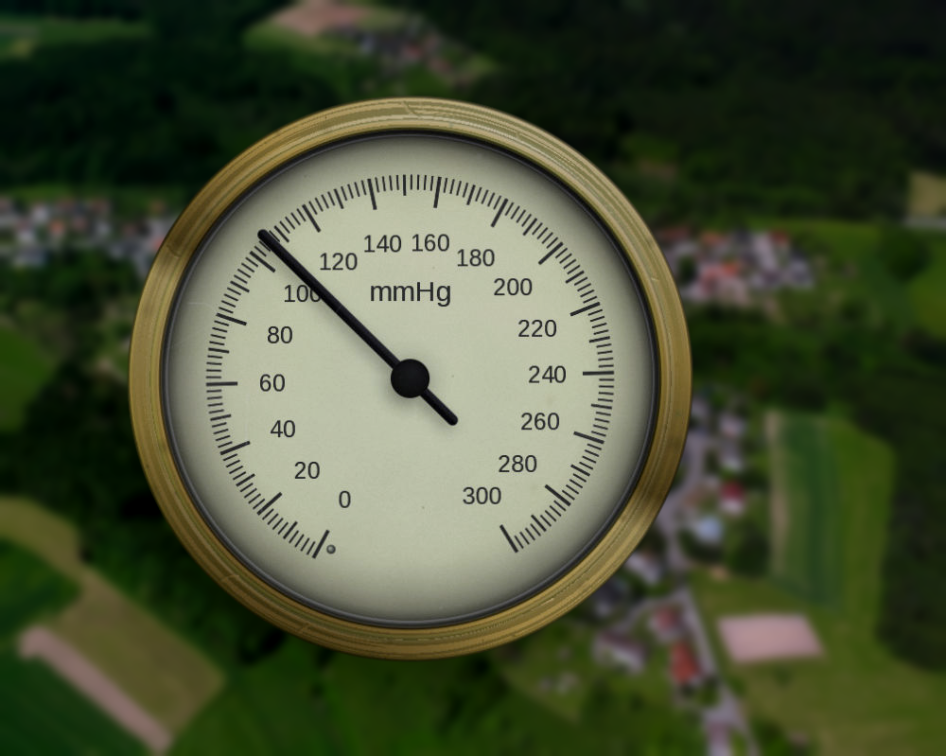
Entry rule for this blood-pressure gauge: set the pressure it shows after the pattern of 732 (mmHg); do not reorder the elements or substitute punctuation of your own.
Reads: 106 (mmHg)
